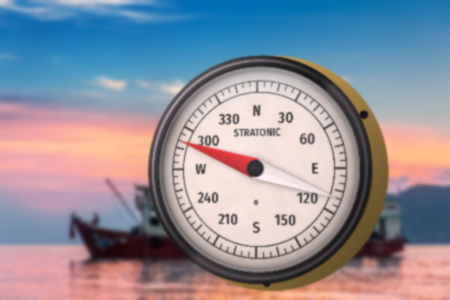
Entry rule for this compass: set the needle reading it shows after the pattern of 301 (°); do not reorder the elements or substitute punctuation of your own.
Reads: 290 (°)
